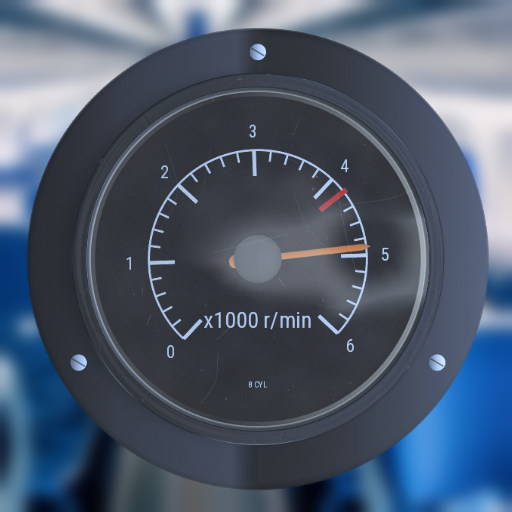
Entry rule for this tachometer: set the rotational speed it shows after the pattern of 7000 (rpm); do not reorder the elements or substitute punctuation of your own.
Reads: 4900 (rpm)
